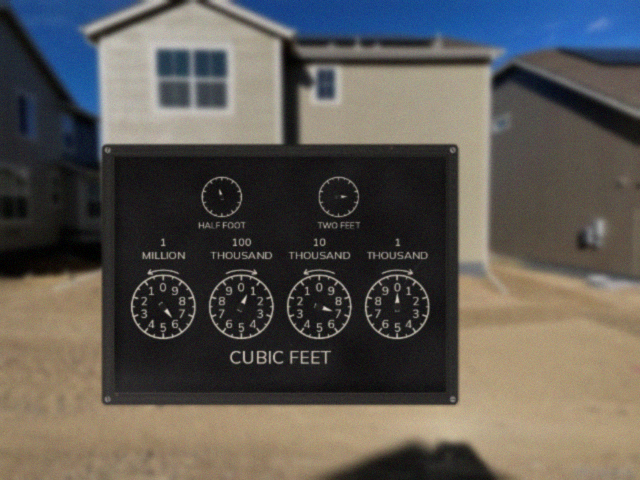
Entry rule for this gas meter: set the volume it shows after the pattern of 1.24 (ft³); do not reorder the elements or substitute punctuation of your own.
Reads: 607000 (ft³)
